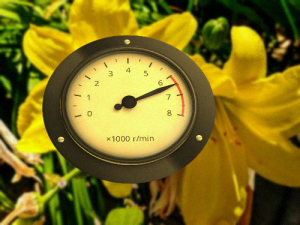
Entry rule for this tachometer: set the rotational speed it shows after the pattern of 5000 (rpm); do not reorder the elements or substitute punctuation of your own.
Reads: 6500 (rpm)
